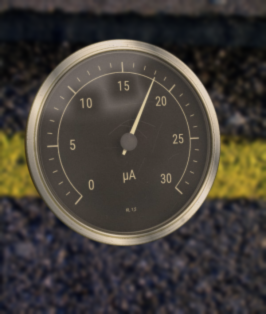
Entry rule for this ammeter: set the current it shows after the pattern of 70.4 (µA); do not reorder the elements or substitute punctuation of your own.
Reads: 18 (µA)
